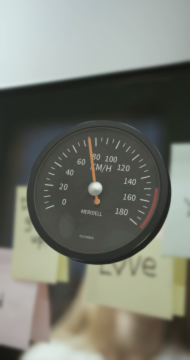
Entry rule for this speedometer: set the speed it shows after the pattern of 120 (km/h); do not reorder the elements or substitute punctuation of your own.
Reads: 75 (km/h)
